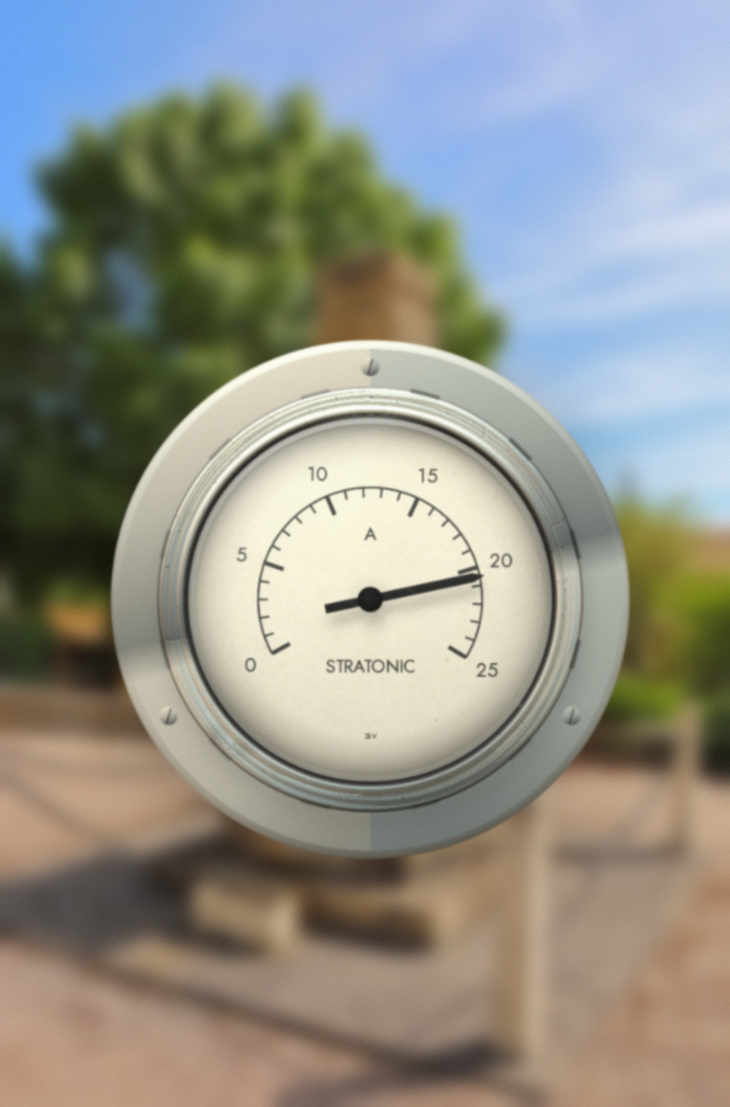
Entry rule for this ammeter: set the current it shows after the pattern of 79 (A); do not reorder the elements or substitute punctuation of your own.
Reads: 20.5 (A)
